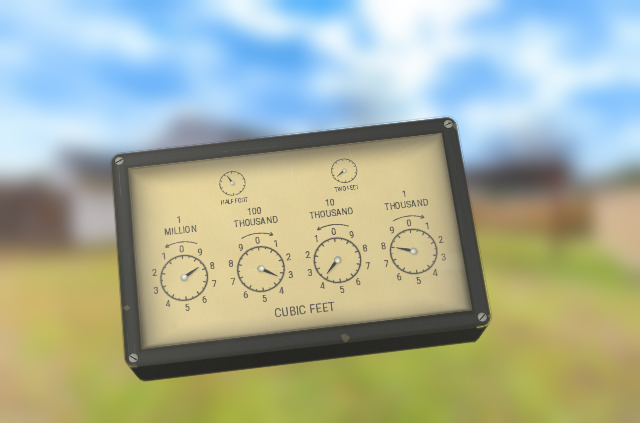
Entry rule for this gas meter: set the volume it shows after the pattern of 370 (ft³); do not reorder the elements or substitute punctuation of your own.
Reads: 833800 (ft³)
